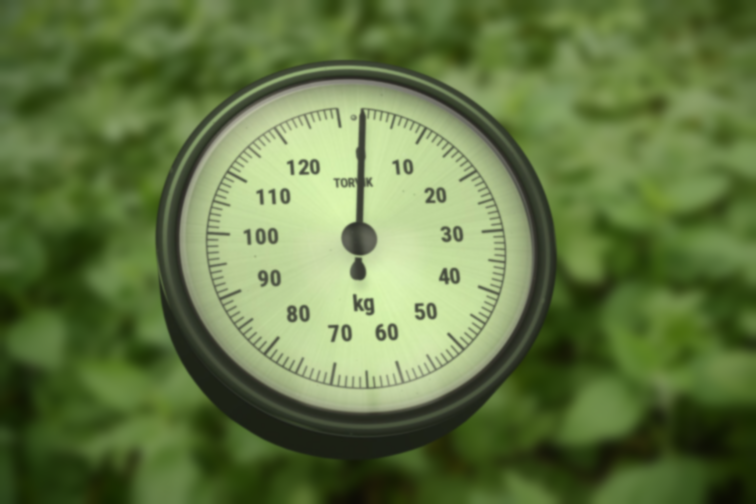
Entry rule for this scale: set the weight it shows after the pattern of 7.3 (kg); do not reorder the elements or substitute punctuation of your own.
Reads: 0 (kg)
